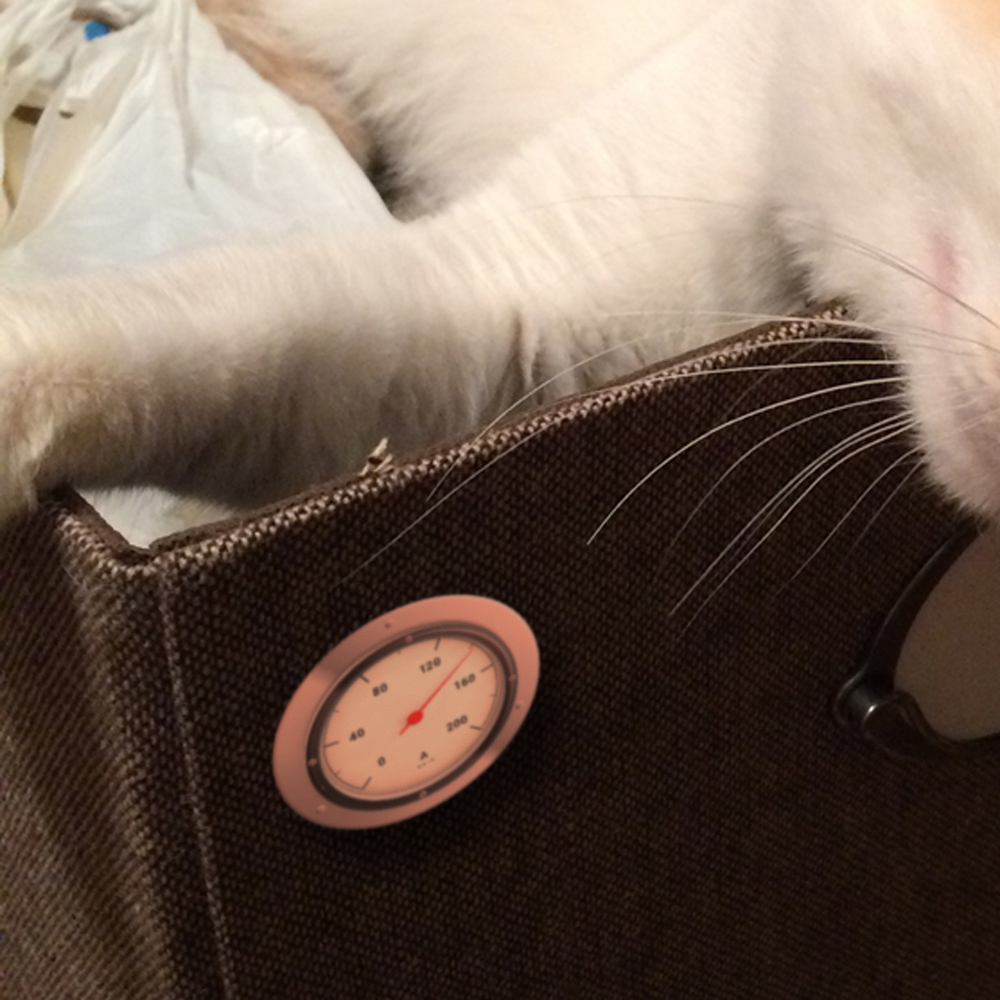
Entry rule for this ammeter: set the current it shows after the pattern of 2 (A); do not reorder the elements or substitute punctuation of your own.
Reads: 140 (A)
